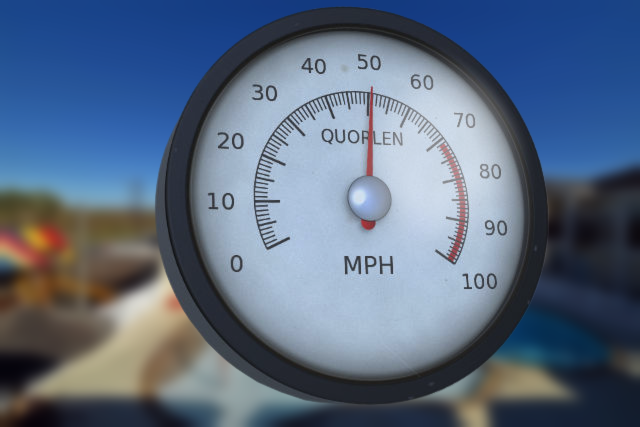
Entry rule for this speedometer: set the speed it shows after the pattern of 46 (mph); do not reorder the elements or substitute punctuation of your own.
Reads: 50 (mph)
